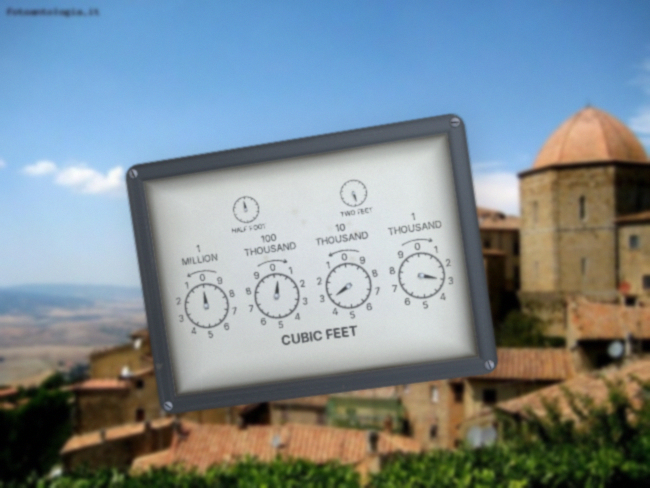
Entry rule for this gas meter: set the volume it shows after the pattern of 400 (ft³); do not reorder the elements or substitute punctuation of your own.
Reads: 3300 (ft³)
